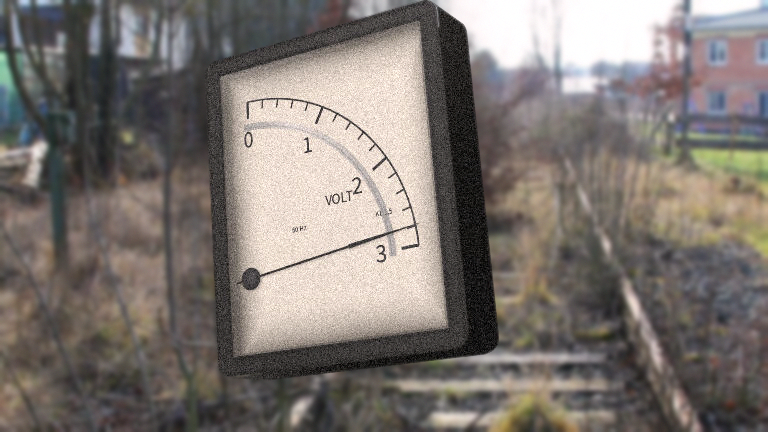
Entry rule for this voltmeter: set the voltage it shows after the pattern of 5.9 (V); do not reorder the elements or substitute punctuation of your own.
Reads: 2.8 (V)
